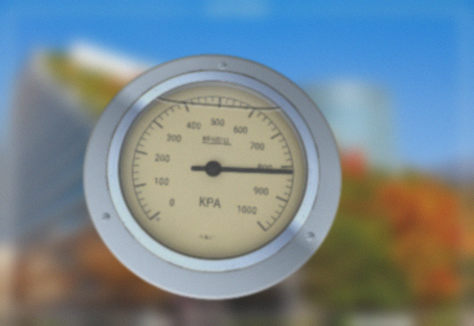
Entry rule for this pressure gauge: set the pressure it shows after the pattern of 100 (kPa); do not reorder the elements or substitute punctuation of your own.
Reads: 820 (kPa)
